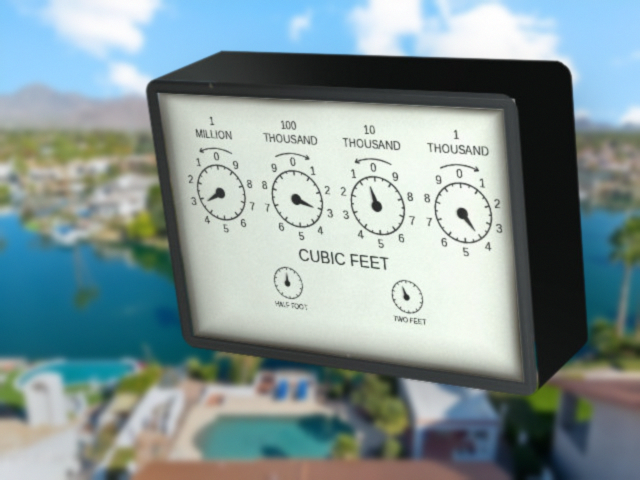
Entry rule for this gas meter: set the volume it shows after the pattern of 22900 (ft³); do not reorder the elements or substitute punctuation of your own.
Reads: 330400 (ft³)
